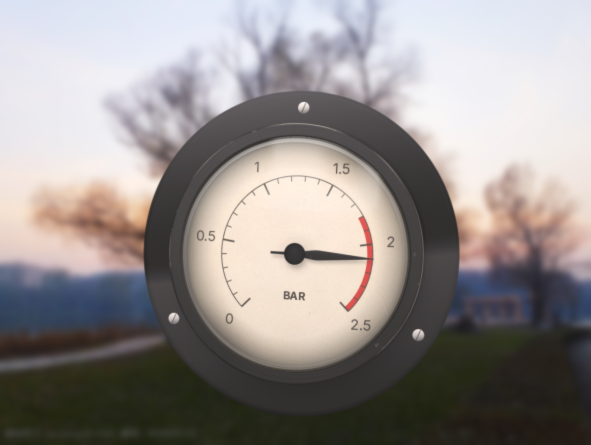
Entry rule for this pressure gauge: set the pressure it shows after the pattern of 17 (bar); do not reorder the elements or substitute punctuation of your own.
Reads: 2.1 (bar)
